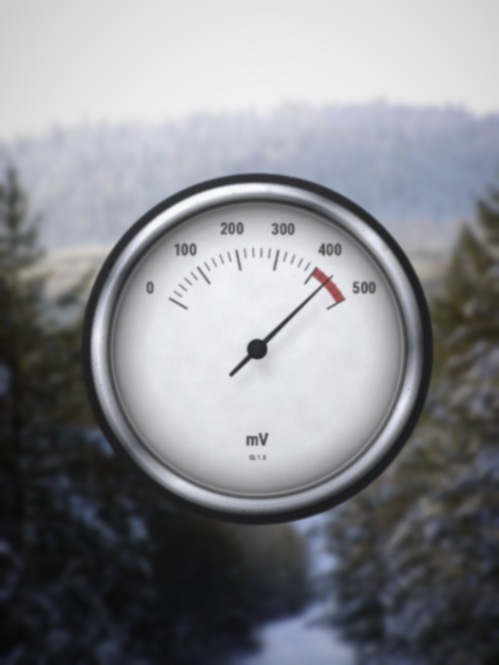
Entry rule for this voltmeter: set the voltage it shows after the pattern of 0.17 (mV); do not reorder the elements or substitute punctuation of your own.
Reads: 440 (mV)
